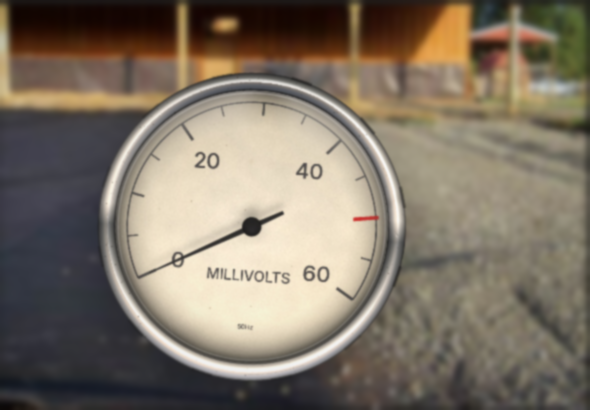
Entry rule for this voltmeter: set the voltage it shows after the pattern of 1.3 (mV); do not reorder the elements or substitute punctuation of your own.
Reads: 0 (mV)
